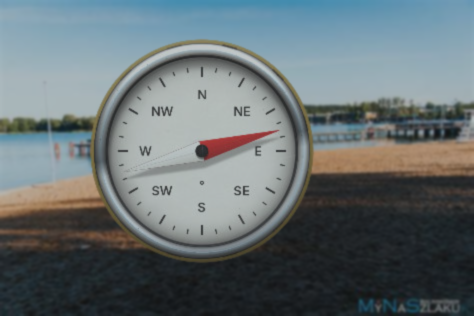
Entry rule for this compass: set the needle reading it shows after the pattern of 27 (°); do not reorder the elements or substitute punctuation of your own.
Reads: 75 (°)
